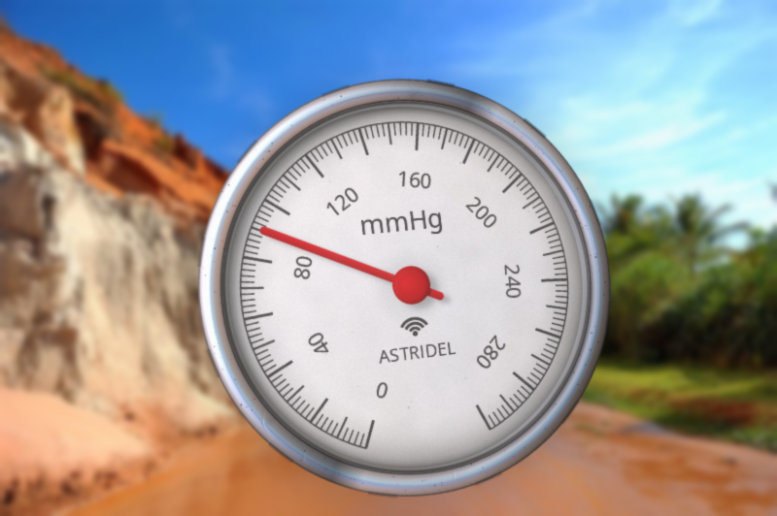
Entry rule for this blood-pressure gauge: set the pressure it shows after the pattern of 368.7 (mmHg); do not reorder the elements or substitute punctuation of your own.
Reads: 90 (mmHg)
